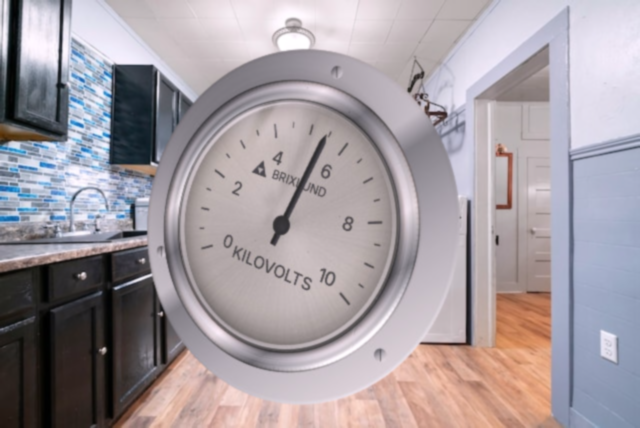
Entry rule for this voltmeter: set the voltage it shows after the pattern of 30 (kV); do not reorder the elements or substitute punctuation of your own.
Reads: 5.5 (kV)
